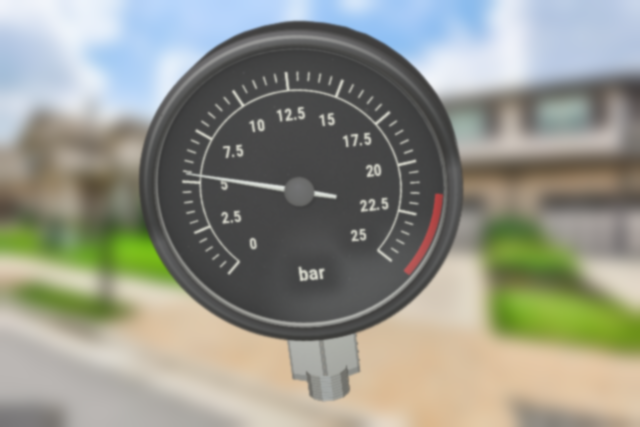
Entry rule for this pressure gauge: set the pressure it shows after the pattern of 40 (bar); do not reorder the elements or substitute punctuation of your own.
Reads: 5.5 (bar)
